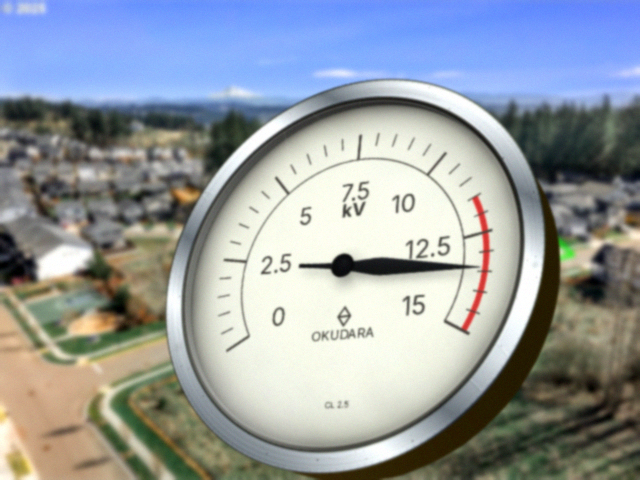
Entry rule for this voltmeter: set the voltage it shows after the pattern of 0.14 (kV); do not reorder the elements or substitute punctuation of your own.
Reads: 13.5 (kV)
